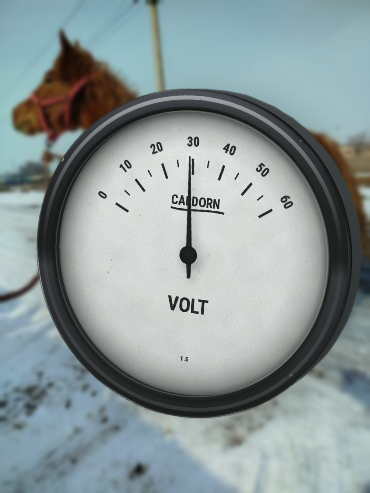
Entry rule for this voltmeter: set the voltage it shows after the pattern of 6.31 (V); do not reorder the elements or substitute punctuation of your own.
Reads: 30 (V)
